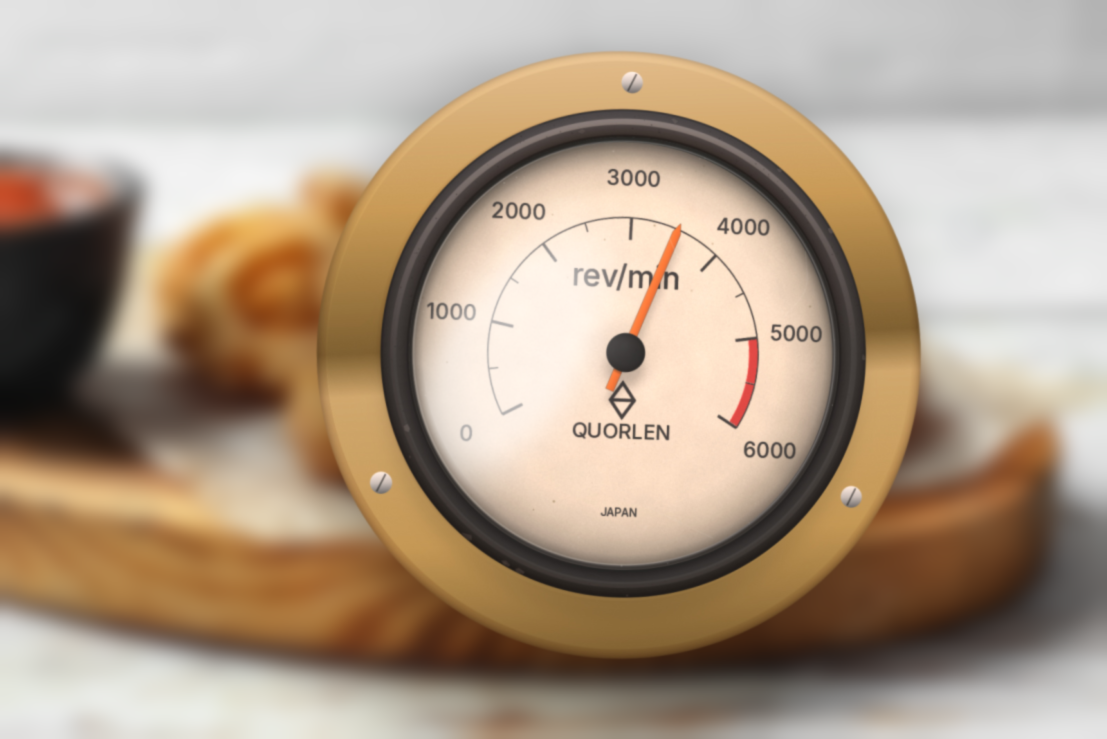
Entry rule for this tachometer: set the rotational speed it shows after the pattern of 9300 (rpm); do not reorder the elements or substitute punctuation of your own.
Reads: 3500 (rpm)
